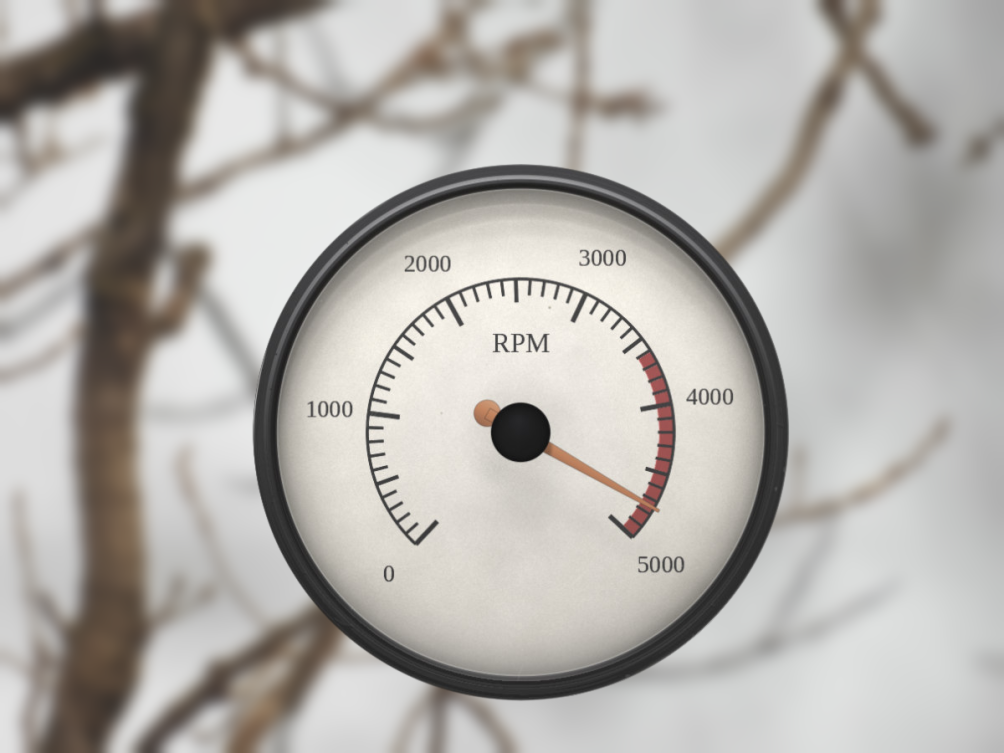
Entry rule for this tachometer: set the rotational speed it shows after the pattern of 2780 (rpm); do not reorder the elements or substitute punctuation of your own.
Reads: 4750 (rpm)
